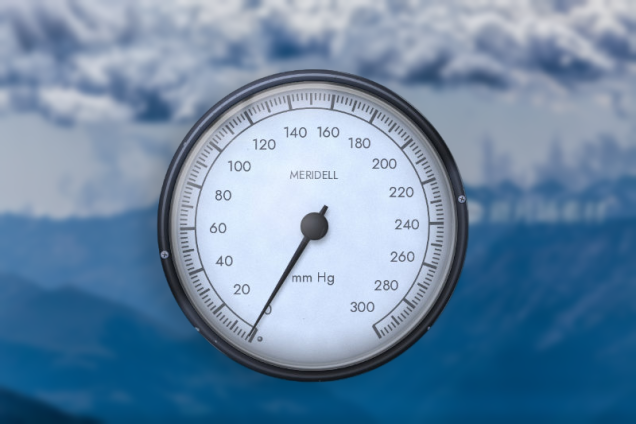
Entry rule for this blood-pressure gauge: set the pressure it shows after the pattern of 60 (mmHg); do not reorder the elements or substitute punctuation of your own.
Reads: 2 (mmHg)
